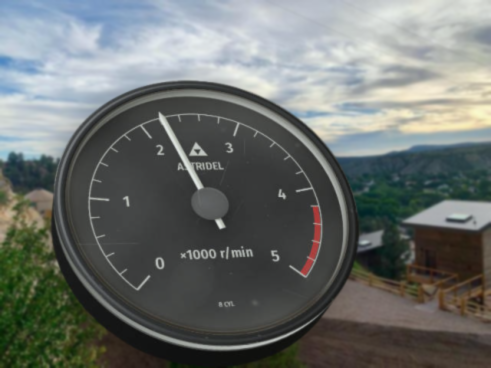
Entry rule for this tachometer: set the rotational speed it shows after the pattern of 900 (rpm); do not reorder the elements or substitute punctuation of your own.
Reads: 2200 (rpm)
